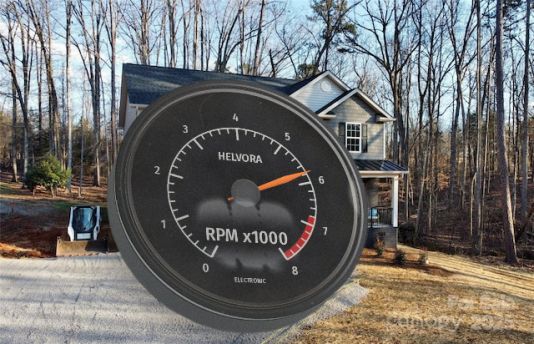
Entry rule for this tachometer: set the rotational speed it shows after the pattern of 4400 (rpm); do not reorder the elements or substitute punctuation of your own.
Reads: 5800 (rpm)
